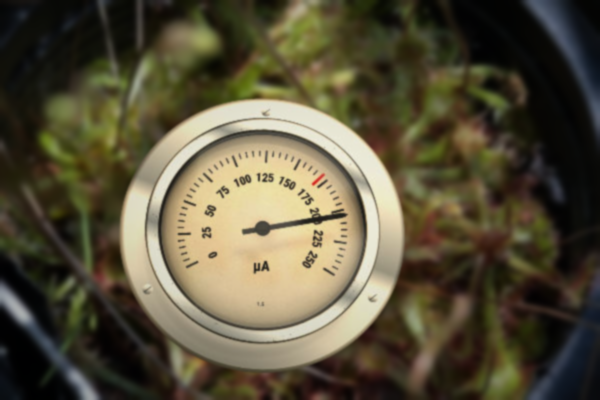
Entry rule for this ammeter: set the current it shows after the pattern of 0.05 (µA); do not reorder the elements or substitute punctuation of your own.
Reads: 205 (µA)
